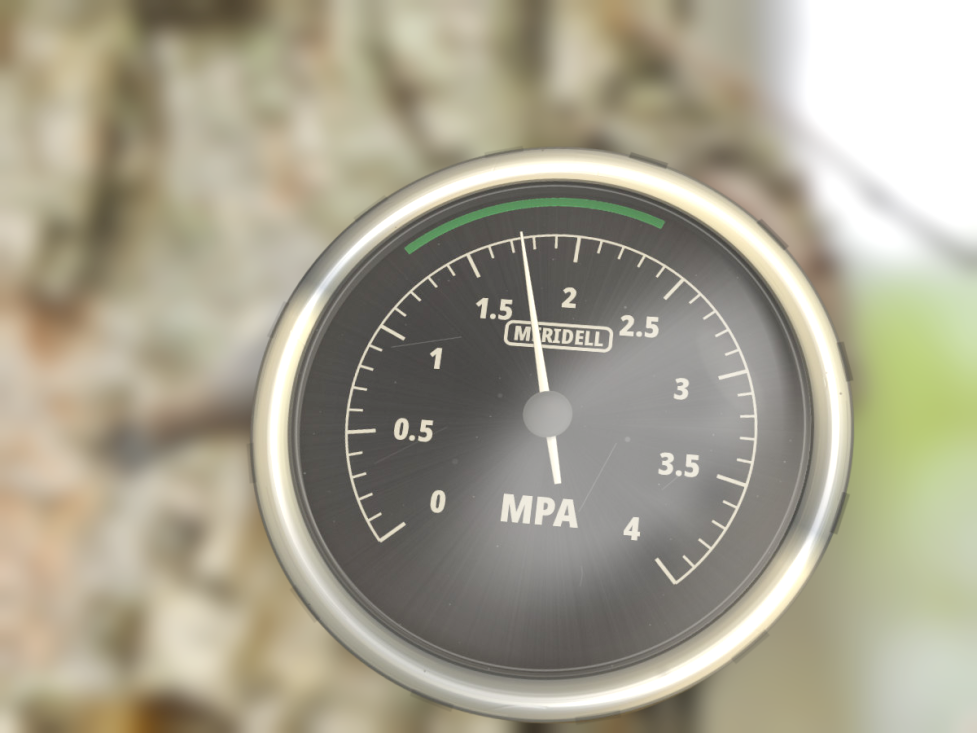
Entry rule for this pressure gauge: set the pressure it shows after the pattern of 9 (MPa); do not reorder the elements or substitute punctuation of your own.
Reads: 1.75 (MPa)
